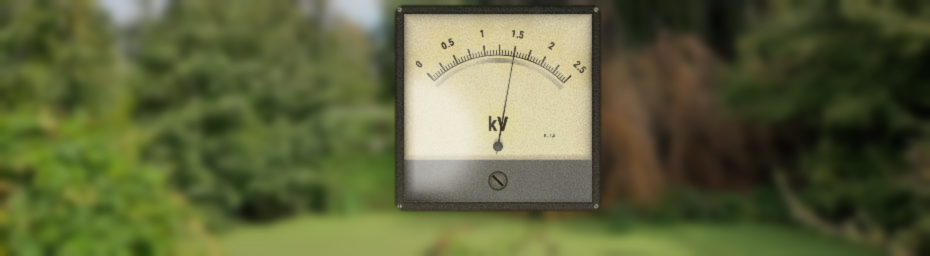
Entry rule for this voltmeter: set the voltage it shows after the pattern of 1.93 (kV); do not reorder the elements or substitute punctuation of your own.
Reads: 1.5 (kV)
